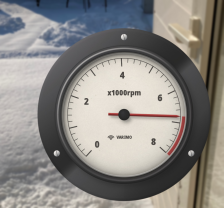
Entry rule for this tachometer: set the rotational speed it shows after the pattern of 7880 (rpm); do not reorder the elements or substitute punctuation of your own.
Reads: 6800 (rpm)
